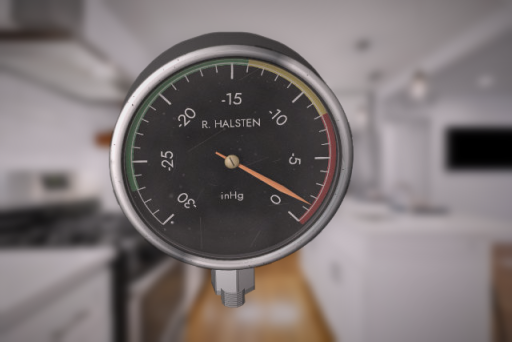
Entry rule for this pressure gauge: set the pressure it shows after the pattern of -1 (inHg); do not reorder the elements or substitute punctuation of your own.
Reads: -1.5 (inHg)
